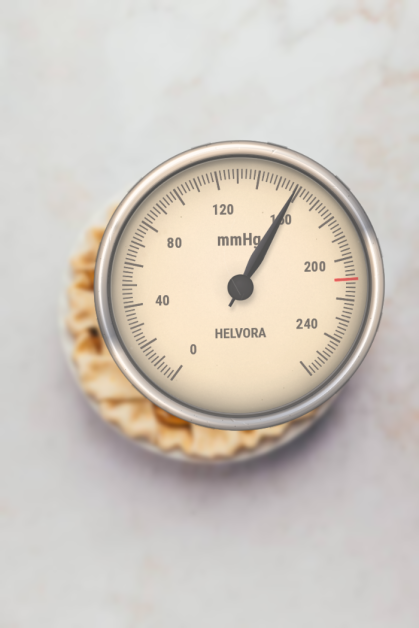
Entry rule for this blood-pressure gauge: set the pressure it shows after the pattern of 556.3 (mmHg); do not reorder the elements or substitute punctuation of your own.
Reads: 158 (mmHg)
